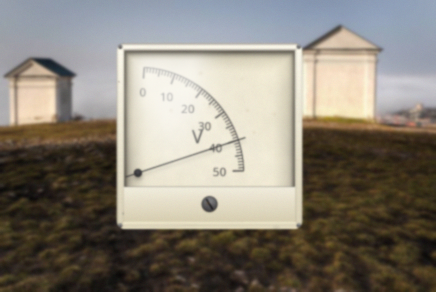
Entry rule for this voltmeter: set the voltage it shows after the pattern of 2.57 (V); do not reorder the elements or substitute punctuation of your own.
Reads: 40 (V)
